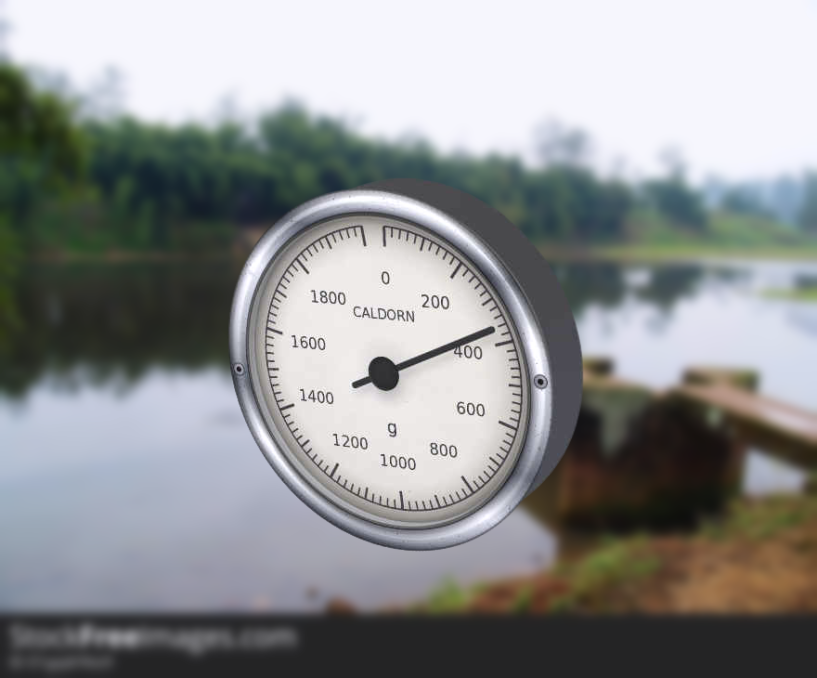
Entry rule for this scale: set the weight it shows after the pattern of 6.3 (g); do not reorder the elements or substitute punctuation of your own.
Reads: 360 (g)
